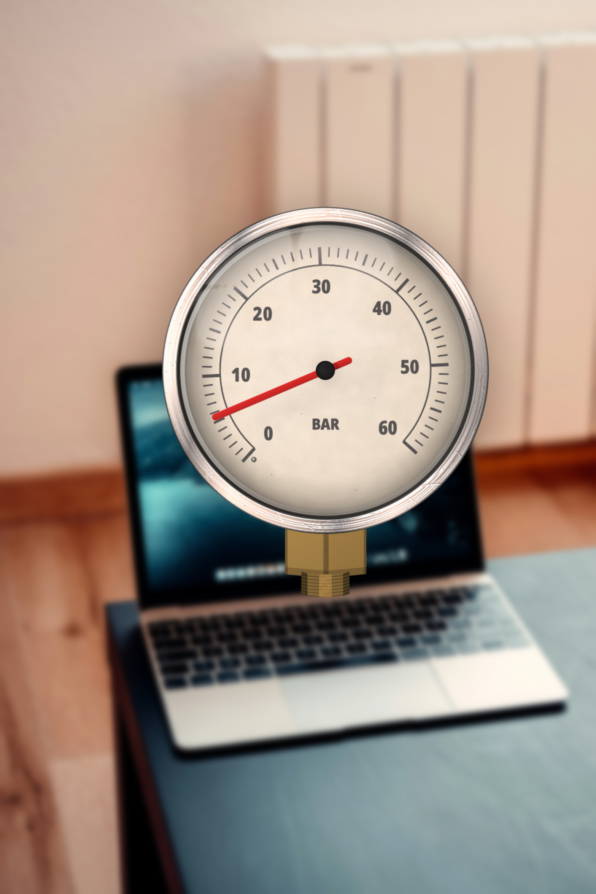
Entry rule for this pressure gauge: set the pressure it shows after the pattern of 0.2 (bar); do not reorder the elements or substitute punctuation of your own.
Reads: 5.5 (bar)
